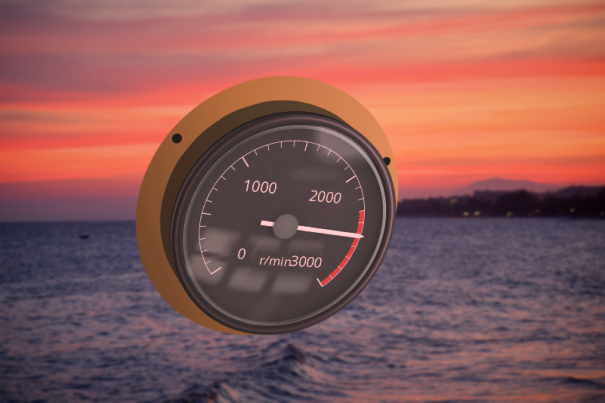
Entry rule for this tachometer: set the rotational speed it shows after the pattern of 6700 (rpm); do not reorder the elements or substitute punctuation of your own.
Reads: 2500 (rpm)
